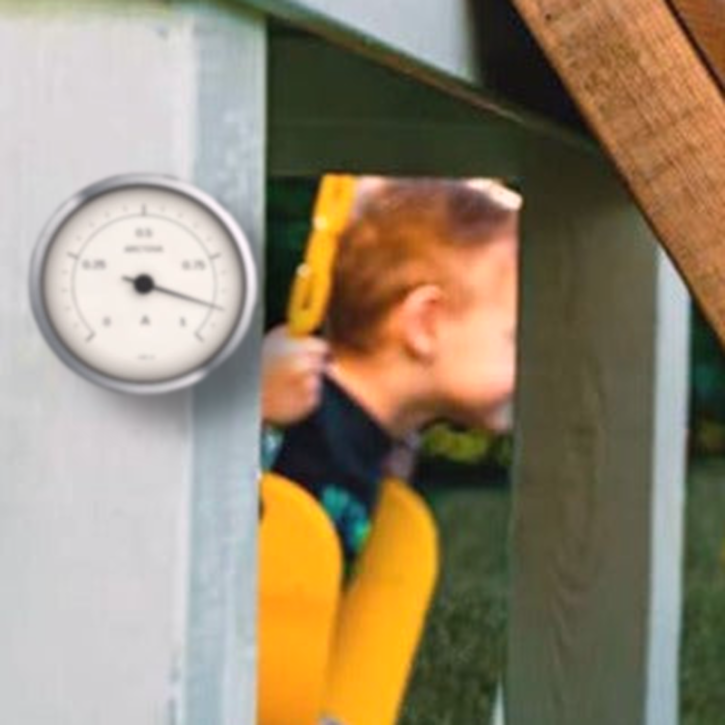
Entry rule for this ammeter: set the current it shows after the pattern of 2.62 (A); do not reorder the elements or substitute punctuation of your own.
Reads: 0.9 (A)
